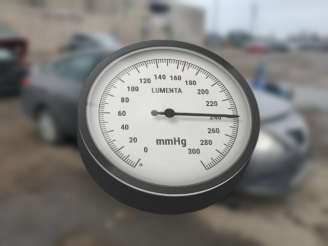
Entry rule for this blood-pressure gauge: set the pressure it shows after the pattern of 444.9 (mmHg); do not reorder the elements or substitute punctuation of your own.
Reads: 240 (mmHg)
